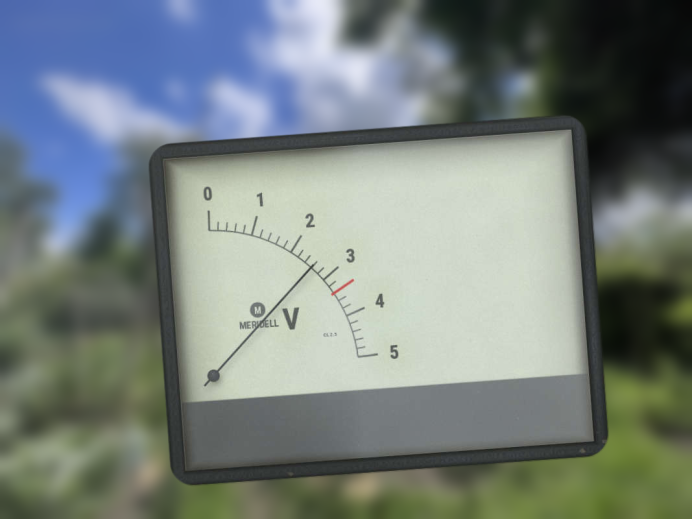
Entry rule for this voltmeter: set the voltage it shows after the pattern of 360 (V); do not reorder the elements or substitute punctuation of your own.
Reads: 2.6 (V)
